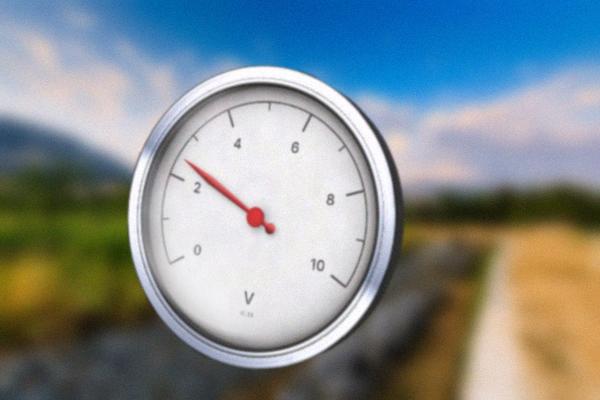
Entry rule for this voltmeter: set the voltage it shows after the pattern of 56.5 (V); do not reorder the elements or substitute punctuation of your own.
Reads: 2.5 (V)
